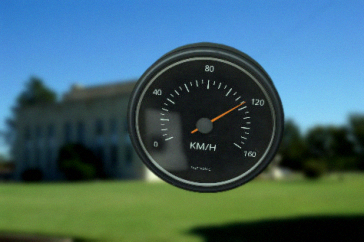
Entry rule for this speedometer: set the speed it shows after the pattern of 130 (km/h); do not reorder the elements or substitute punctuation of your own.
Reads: 115 (km/h)
